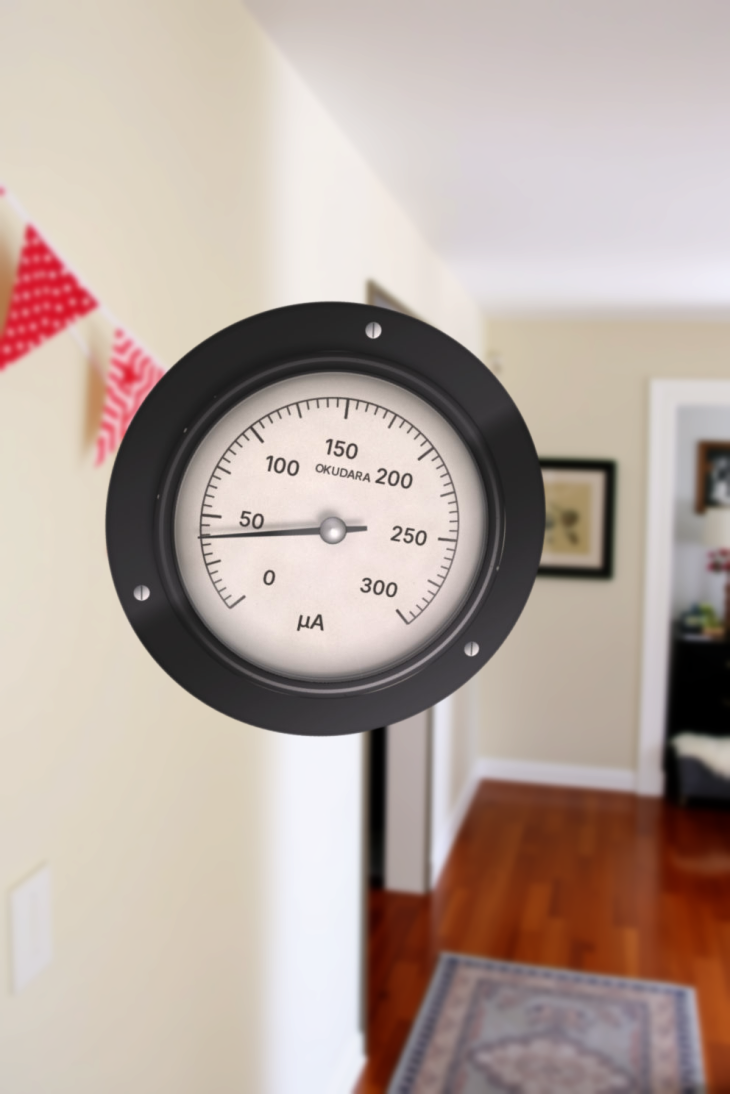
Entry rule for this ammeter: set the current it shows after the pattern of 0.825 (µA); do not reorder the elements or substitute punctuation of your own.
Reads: 40 (µA)
